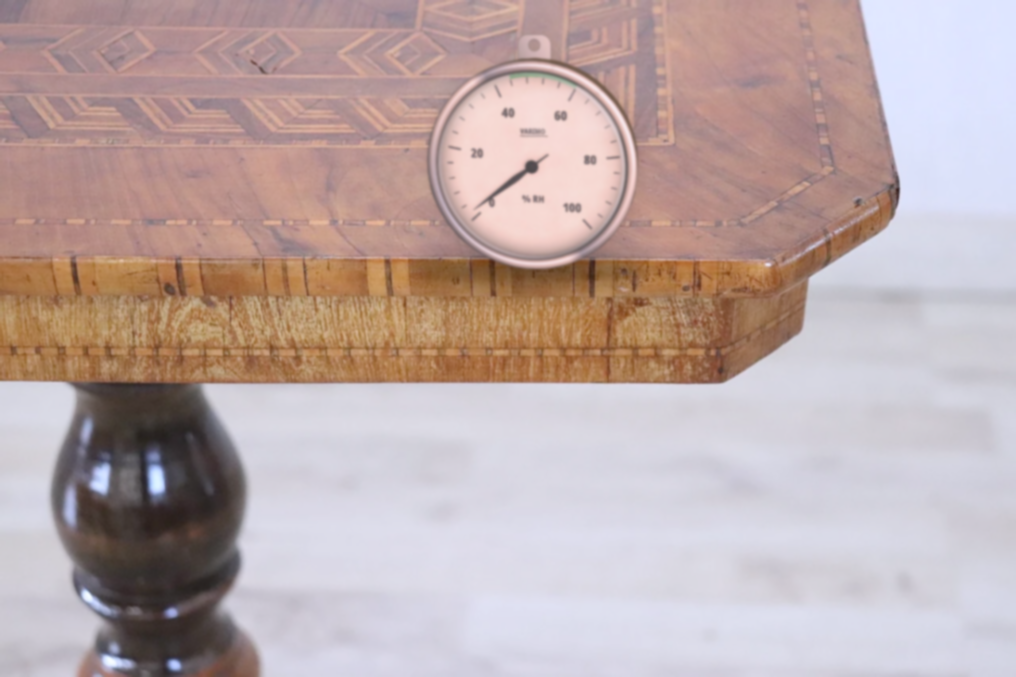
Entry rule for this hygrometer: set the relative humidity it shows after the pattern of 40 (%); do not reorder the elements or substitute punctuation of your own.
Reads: 2 (%)
